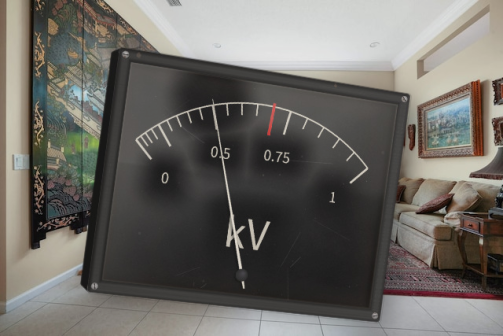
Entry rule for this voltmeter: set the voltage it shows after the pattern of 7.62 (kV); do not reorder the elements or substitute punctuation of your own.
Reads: 0.5 (kV)
